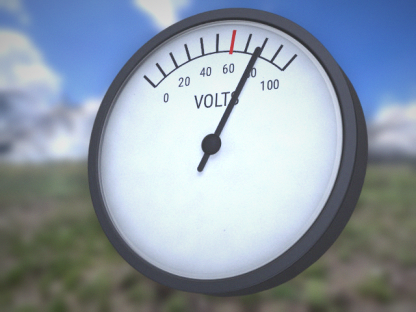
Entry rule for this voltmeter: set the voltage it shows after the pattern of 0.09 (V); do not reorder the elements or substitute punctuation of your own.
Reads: 80 (V)
